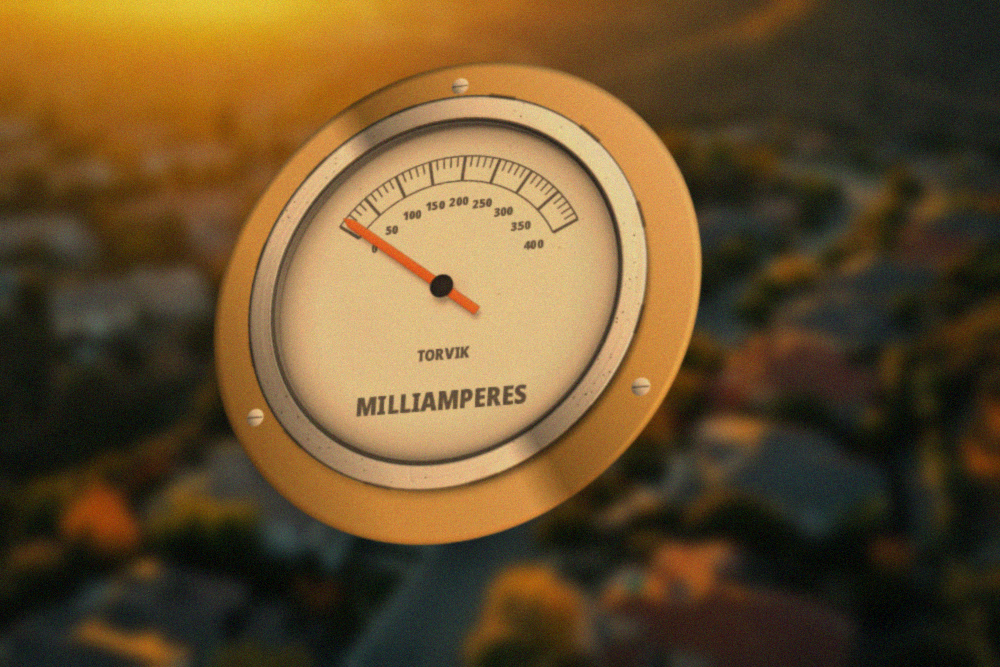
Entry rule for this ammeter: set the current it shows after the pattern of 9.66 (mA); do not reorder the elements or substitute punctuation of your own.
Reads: 10 (mA)
